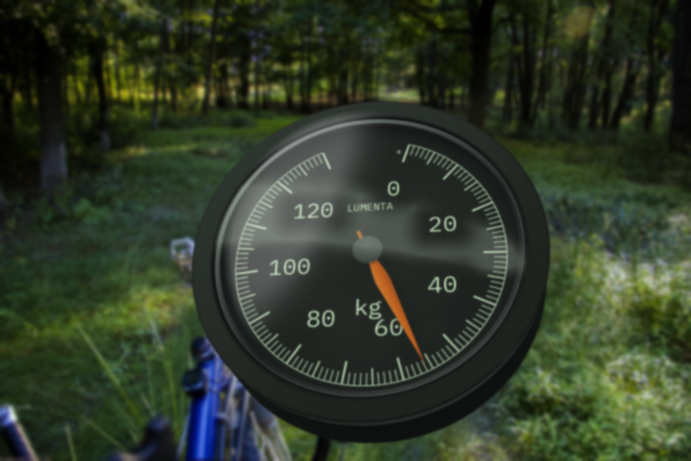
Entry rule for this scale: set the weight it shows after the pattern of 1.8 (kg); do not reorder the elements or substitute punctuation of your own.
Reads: 56 (kg)
